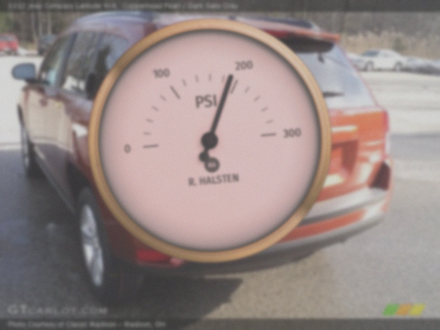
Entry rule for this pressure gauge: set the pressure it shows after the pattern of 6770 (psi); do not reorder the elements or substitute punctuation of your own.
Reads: 190 (psi)
